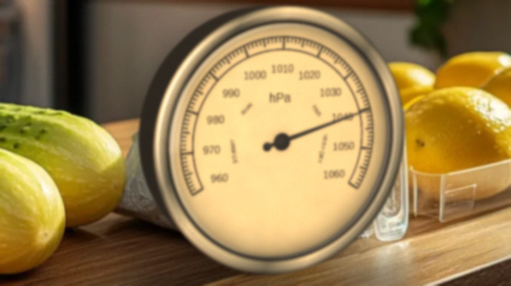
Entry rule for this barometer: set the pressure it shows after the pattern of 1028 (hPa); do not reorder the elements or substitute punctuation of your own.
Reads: 1040 (hPa)
